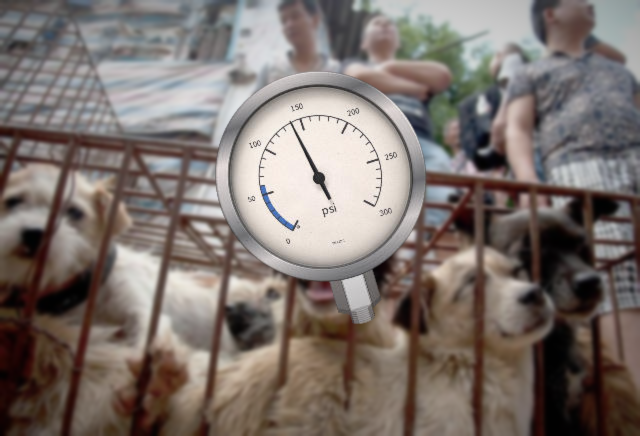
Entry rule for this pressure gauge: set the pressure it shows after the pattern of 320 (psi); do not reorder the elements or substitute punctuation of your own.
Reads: 140 (psi)
